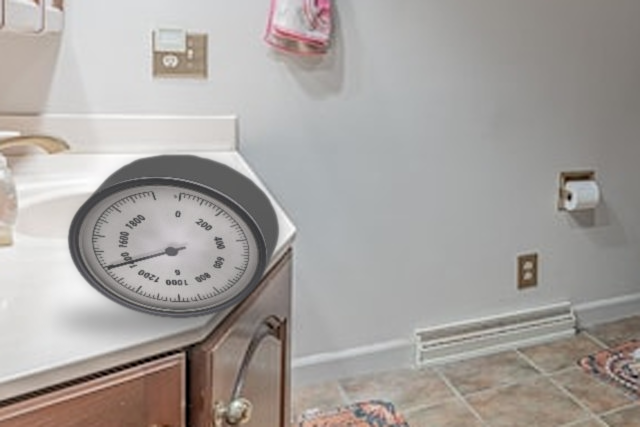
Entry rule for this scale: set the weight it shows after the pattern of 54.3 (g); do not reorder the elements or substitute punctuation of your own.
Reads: 1400 (g)
